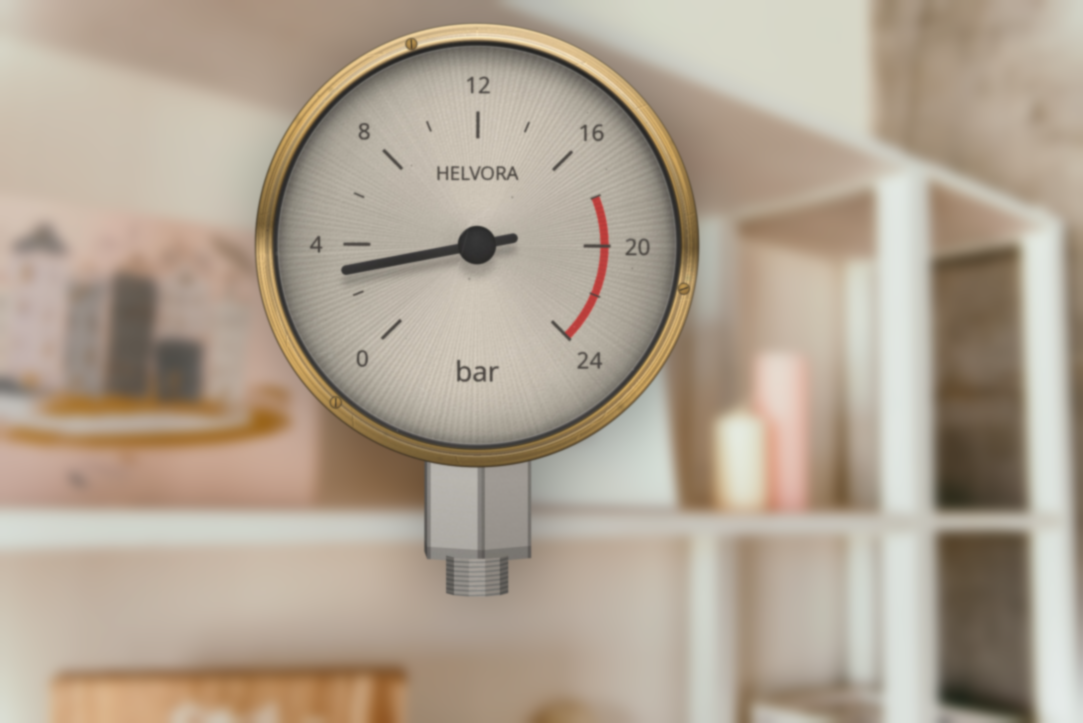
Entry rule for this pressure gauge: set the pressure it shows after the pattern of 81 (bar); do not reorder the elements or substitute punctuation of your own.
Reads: 3 (bar)
